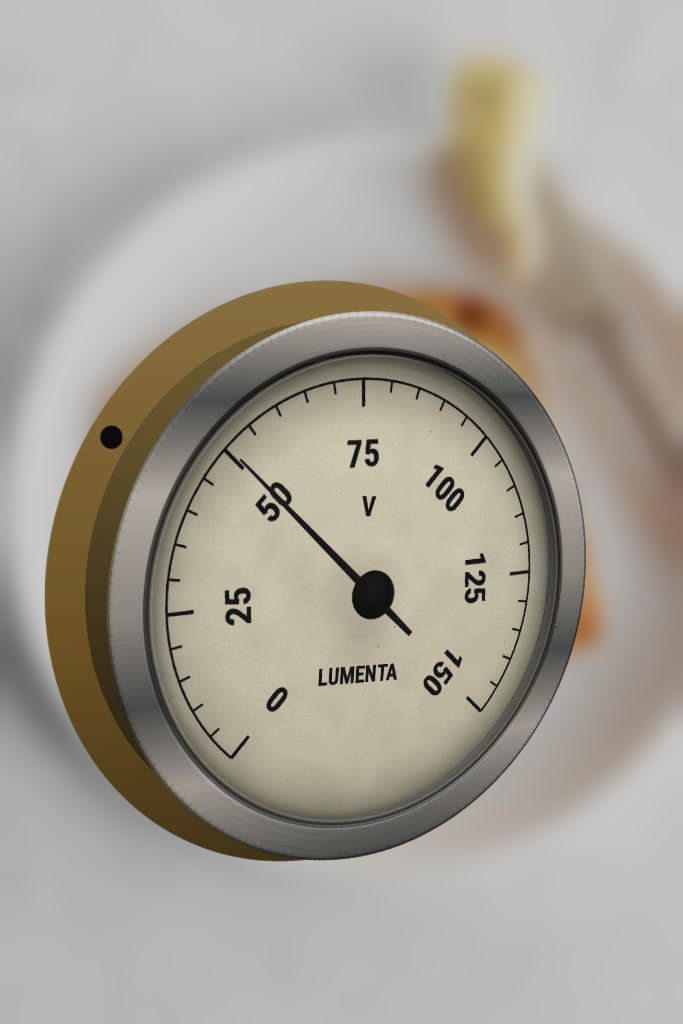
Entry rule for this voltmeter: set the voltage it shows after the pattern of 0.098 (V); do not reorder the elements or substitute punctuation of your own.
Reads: 50 (V)
